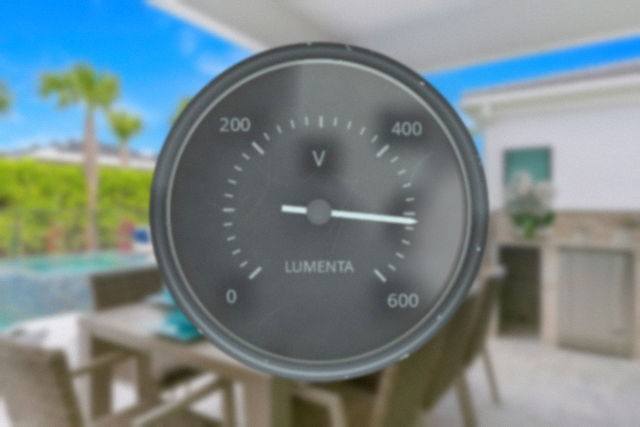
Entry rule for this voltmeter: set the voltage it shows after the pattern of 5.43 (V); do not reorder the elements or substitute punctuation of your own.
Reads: 510 (V)
